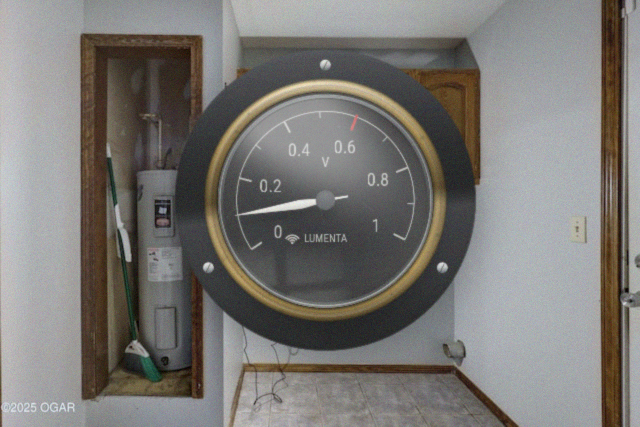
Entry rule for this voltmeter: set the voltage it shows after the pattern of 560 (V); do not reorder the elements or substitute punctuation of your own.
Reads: 0.1 (V)
